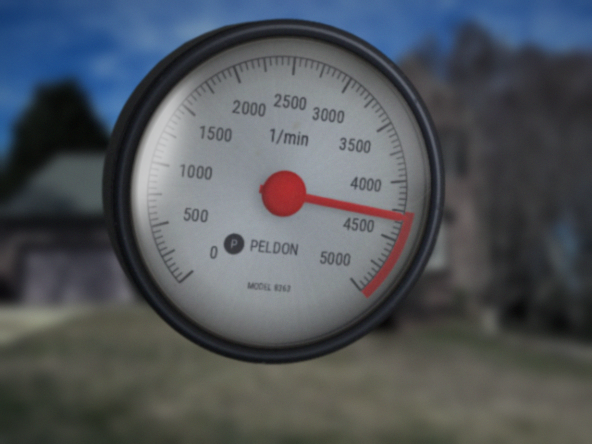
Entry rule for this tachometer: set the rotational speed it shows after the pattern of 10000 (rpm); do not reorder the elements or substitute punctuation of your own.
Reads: 4300 (rpm)
